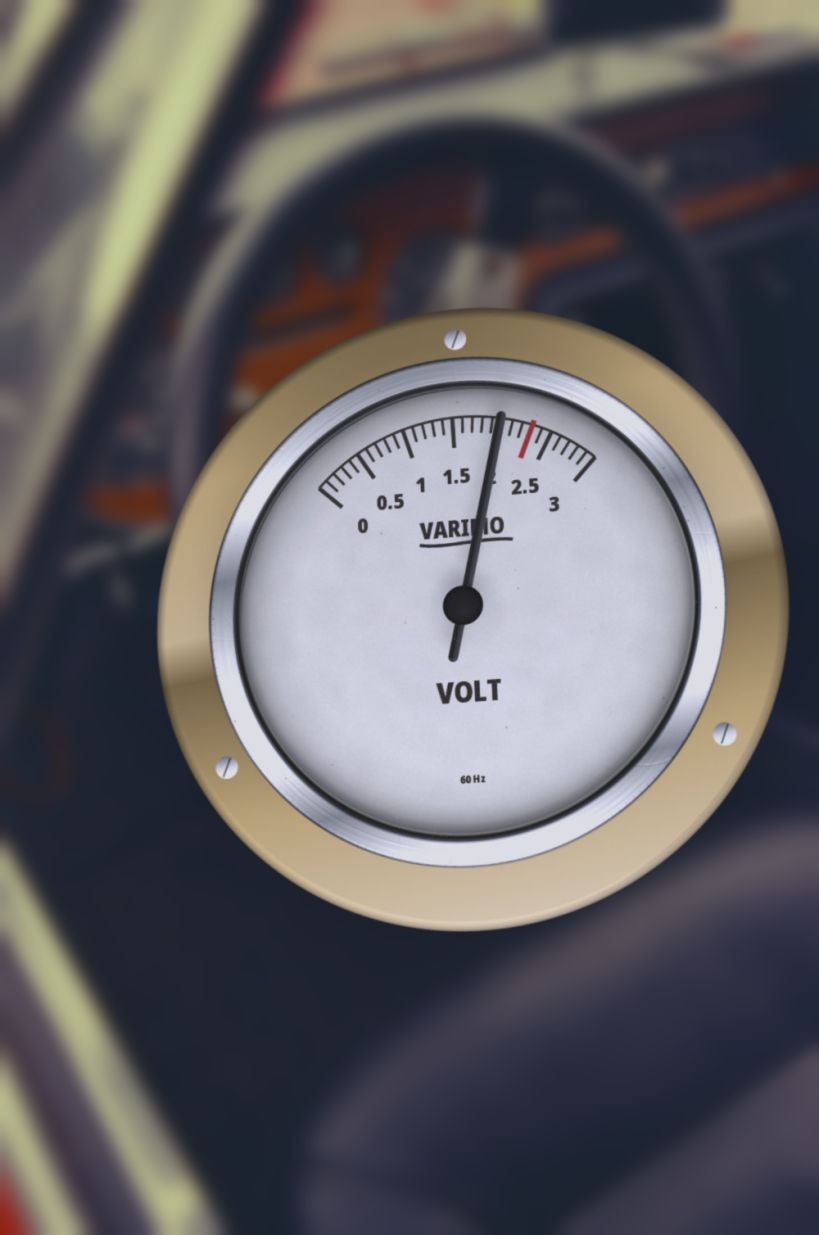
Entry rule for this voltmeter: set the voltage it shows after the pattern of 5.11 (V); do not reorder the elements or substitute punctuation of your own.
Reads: 2 (V)
